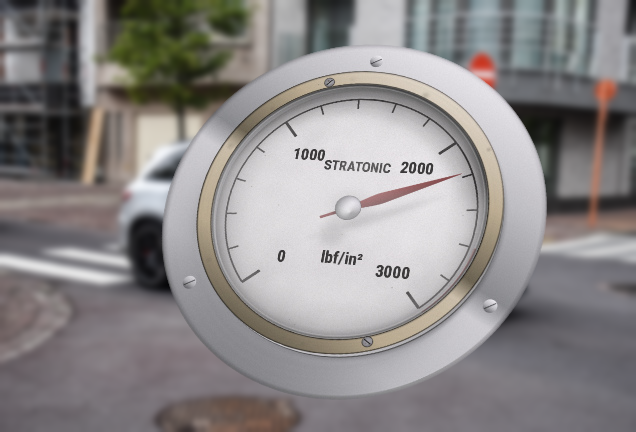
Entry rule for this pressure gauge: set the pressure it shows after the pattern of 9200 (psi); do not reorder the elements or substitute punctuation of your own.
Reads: 2200 (psi)
